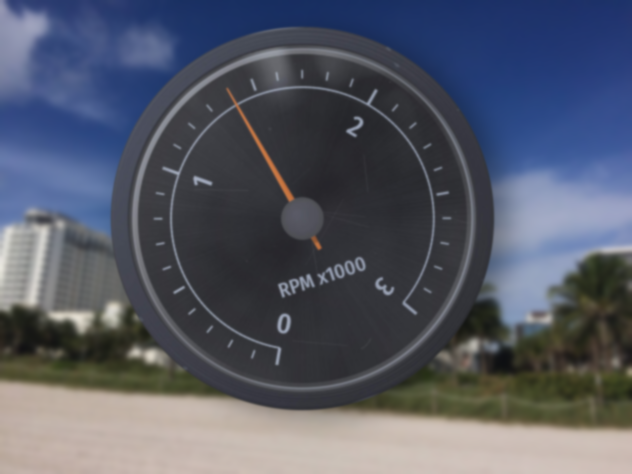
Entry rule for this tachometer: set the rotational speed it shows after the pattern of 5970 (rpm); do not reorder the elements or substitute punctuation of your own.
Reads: 1400 (rpm)
